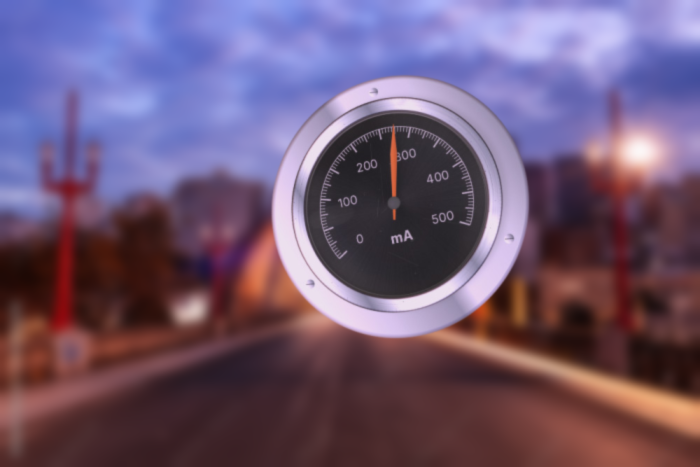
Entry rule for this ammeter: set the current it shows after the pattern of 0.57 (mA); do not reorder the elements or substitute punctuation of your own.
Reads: 275 (mA)
